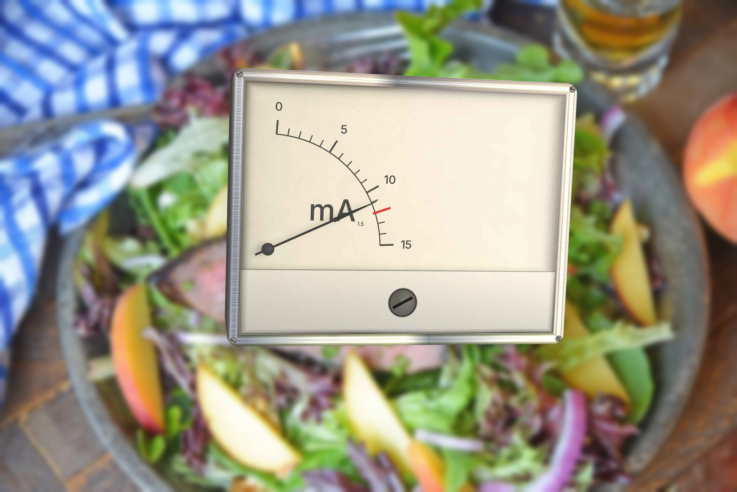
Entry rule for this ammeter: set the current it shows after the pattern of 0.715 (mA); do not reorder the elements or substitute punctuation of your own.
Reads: 11 (mA)
